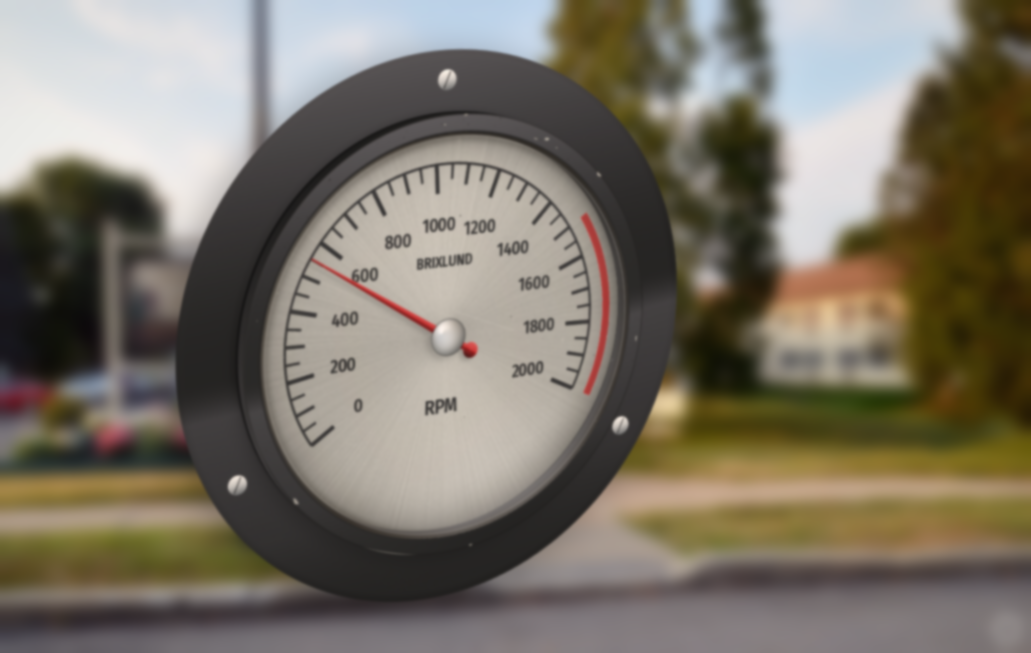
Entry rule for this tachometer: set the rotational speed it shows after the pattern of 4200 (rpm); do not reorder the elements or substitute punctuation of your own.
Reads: 550 (rpm)
